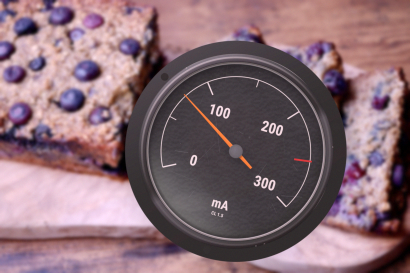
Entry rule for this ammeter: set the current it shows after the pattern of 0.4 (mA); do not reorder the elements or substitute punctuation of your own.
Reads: 75 (mA)
